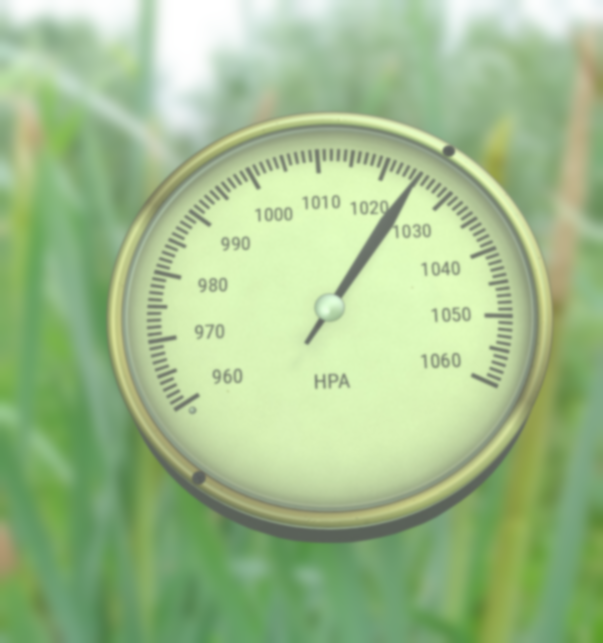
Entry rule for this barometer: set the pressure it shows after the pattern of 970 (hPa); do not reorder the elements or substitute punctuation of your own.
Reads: 1025 (hPa)
